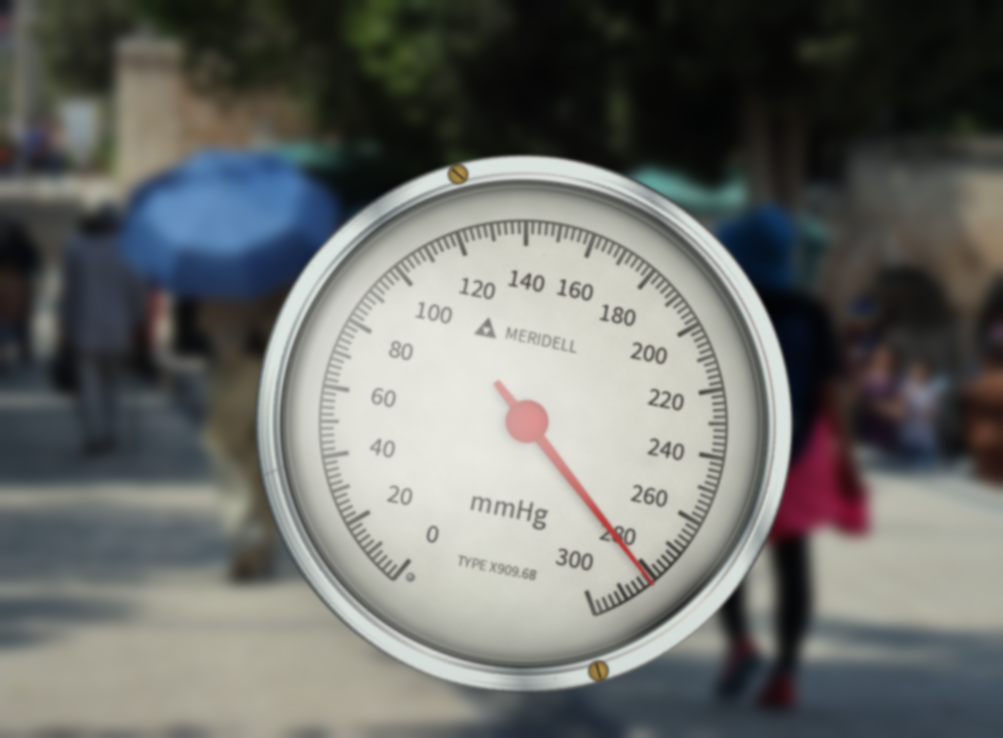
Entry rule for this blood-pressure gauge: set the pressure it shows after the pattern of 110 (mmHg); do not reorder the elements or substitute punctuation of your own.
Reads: 282 (mmHg)
